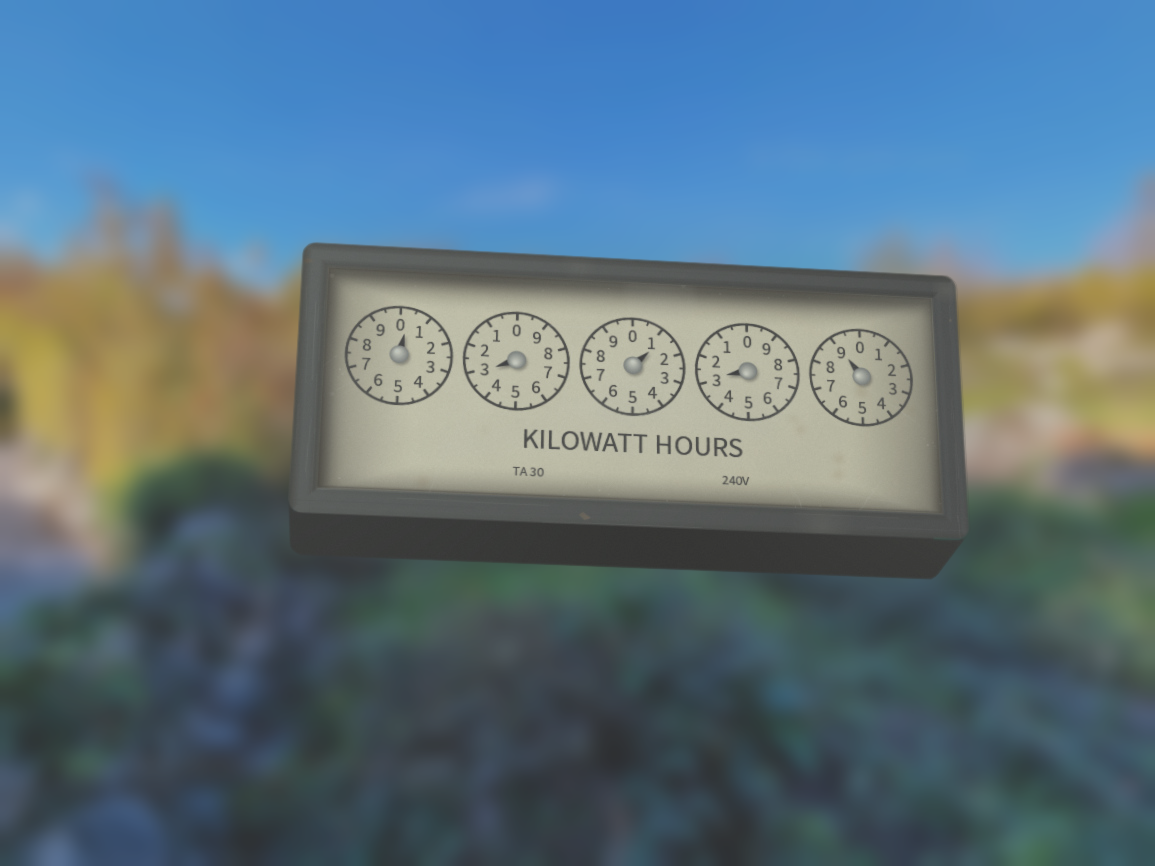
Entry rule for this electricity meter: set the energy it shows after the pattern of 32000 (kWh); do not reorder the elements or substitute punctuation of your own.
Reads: 3129 (kWh)
